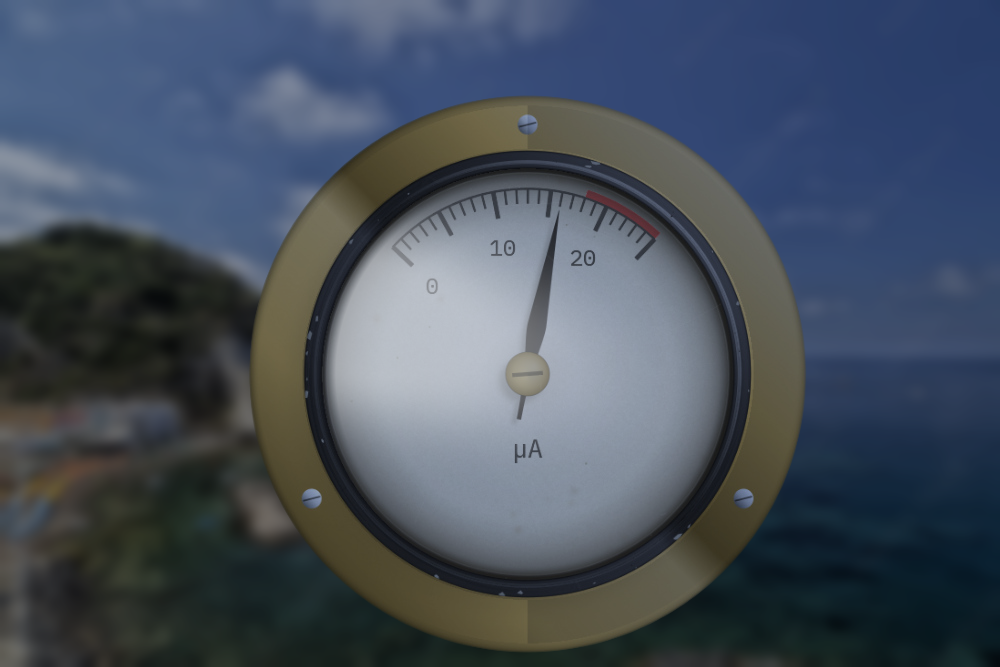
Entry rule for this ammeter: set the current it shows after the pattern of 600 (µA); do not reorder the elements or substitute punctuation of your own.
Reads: 16 (µA)
